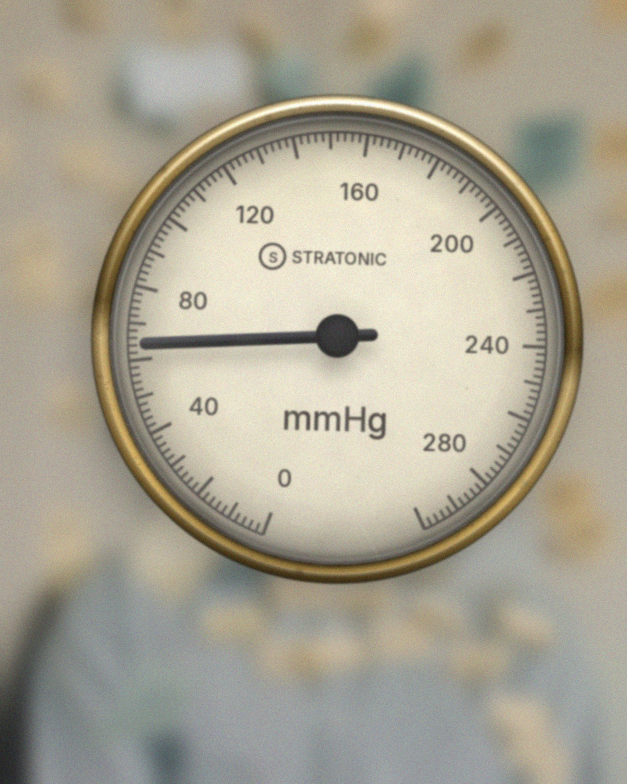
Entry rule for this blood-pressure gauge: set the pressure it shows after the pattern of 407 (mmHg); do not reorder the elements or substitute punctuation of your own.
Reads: 64 (mmHg)
